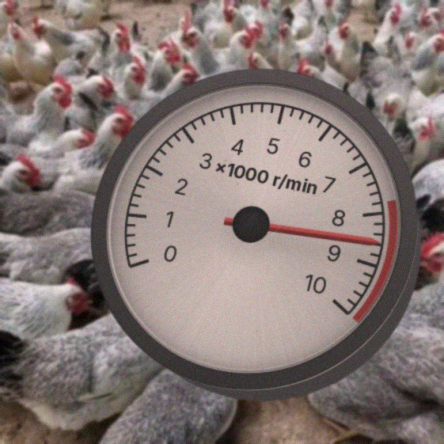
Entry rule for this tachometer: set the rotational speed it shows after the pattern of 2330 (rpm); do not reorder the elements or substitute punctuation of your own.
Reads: 8600 (rpm)
